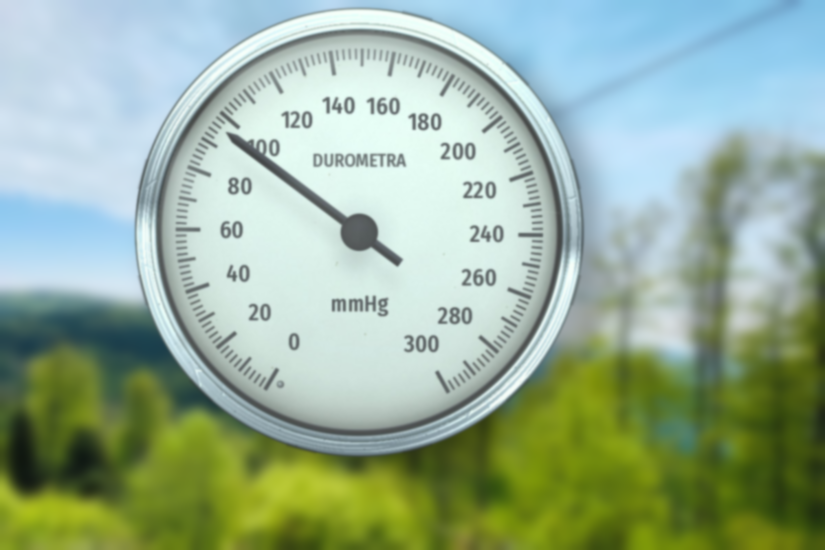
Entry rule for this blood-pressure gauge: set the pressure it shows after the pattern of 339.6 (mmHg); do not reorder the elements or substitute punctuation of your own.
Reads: 96 (mmHg)
